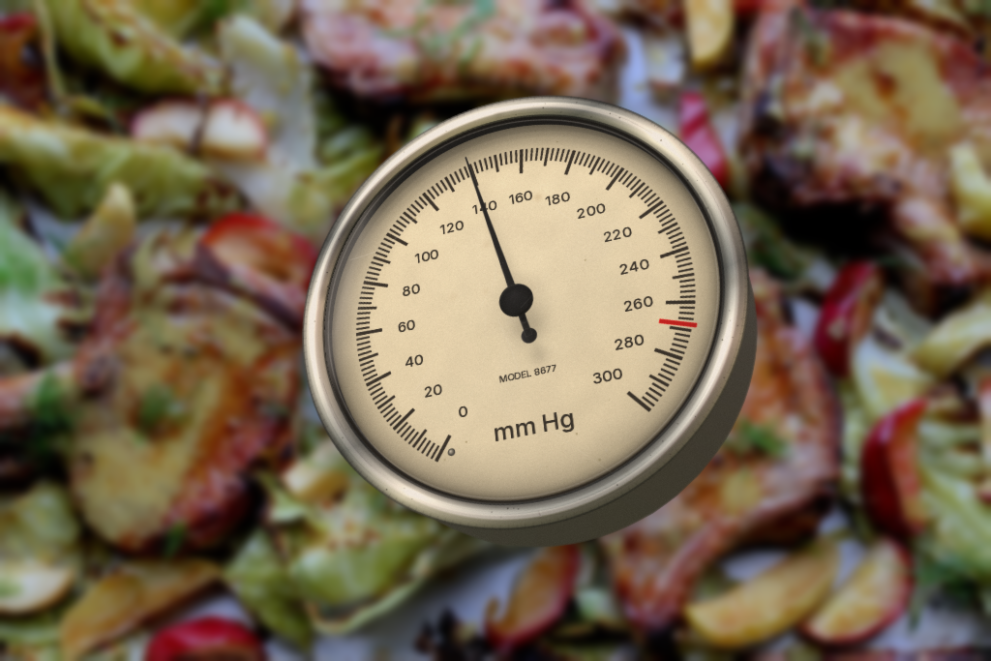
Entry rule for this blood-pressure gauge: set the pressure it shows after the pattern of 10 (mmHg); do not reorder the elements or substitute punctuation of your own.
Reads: 140 (mmHg)
